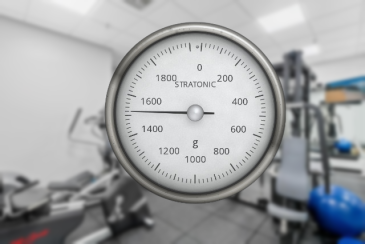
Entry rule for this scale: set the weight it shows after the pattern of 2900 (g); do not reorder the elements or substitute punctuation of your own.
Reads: 1520 (g)
